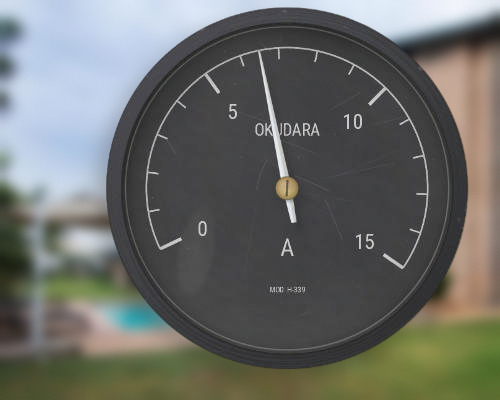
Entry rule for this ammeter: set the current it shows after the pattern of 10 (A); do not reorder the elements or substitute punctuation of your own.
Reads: 6.5 (A)
